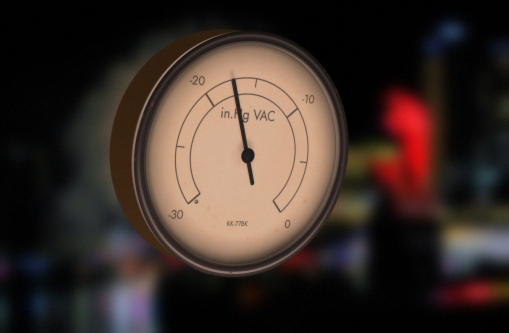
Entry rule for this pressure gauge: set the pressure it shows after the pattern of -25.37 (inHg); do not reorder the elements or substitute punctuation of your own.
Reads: -17.5 (inHg)
